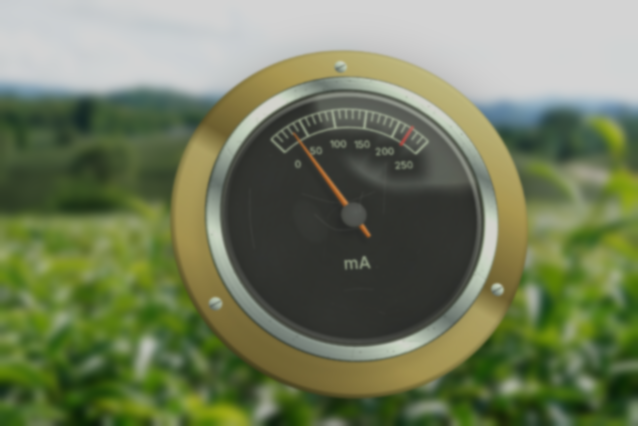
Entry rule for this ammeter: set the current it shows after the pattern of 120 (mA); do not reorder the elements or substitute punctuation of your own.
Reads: 30 (mA)
